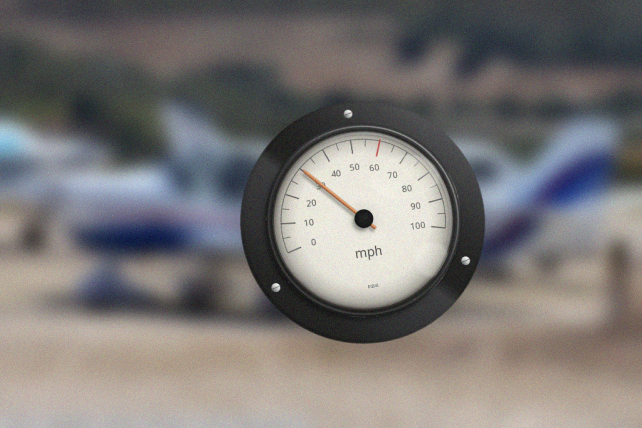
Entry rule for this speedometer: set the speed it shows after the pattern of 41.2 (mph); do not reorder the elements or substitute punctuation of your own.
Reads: 30 (mph)
